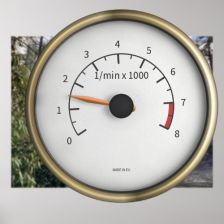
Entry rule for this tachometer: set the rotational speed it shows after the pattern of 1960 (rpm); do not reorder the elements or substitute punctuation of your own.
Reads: 1500 (rpm)
